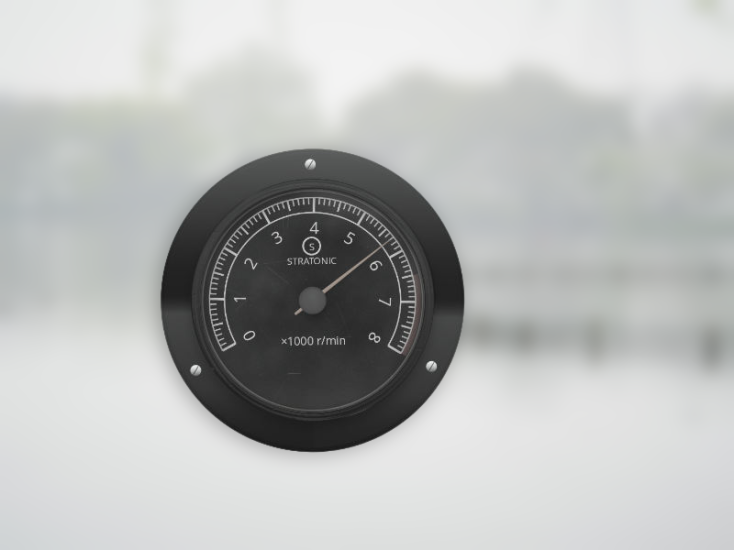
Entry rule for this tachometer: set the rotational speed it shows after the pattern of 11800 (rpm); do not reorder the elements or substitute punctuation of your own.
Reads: 5700 (rpm)
